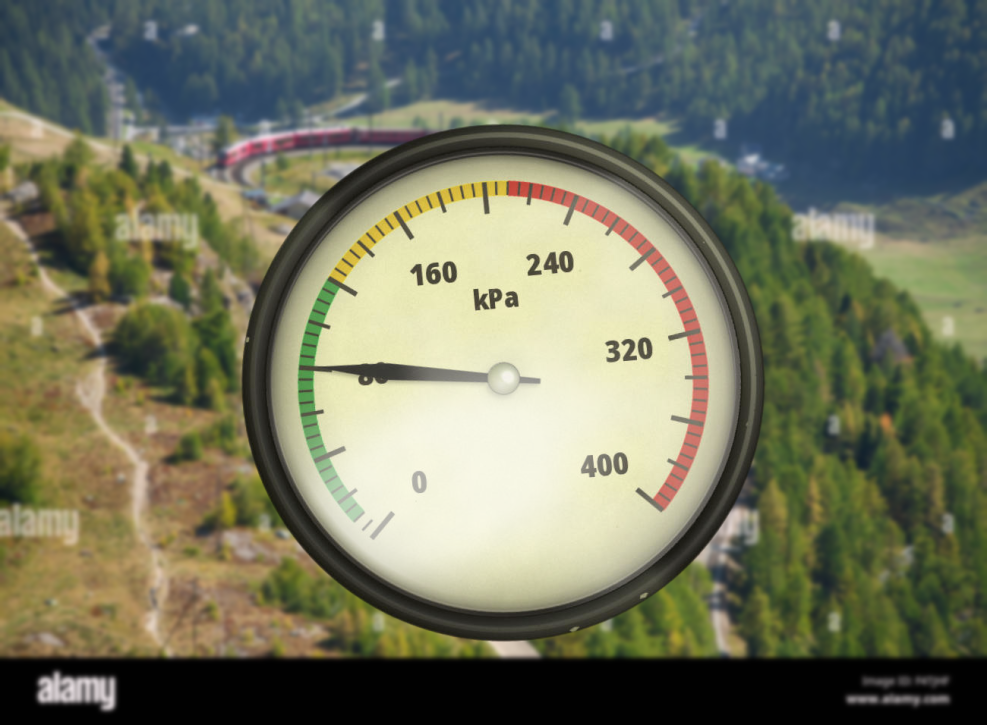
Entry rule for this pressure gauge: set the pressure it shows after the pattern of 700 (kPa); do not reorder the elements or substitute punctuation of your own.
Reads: 80 (kPa)
